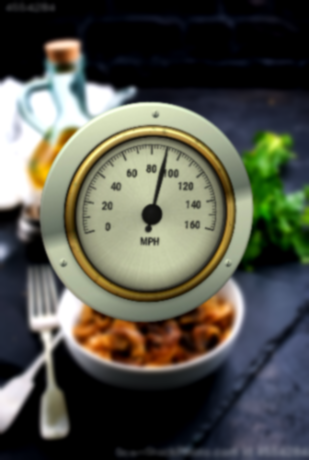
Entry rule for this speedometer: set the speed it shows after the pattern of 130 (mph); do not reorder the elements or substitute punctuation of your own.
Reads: 90 (mph)
